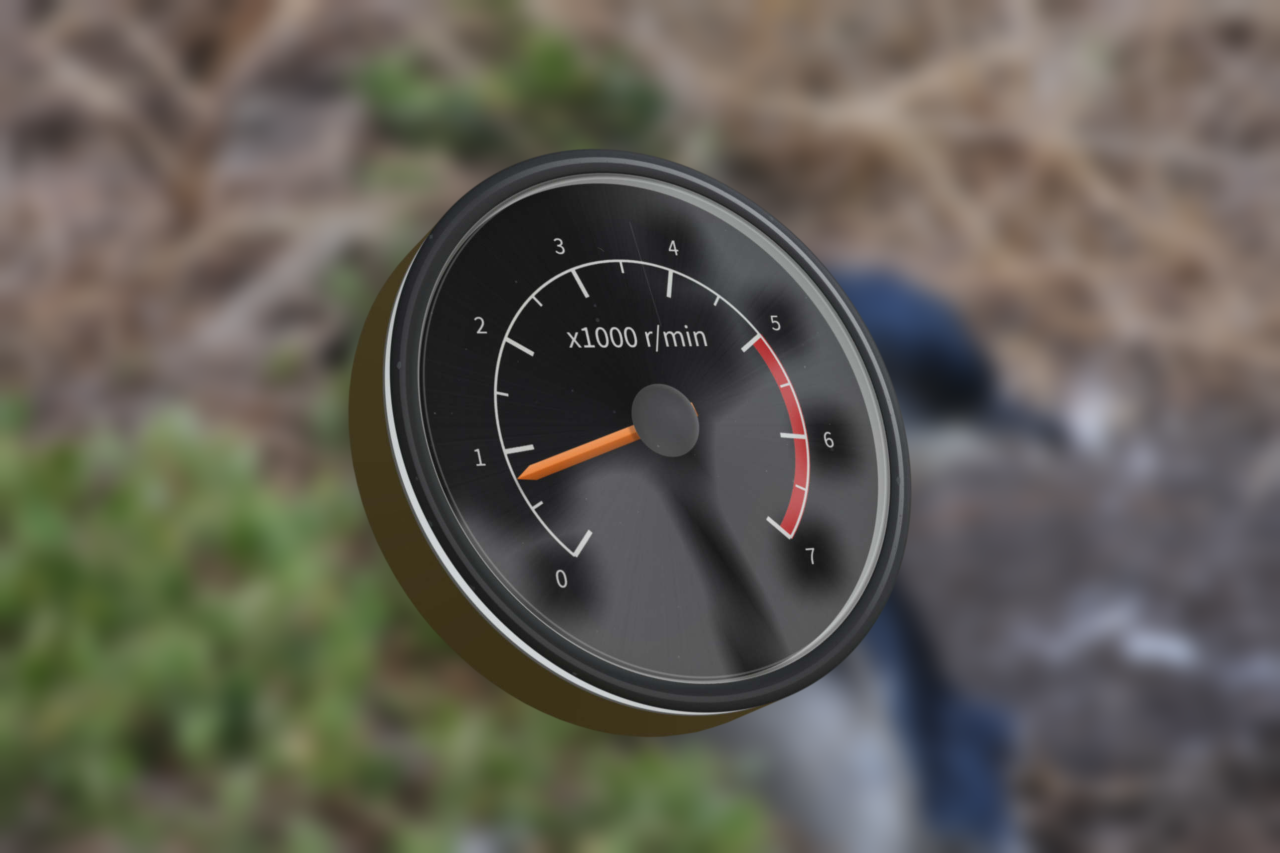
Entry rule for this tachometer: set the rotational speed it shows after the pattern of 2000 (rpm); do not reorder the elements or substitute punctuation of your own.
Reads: 750 (rpm)
